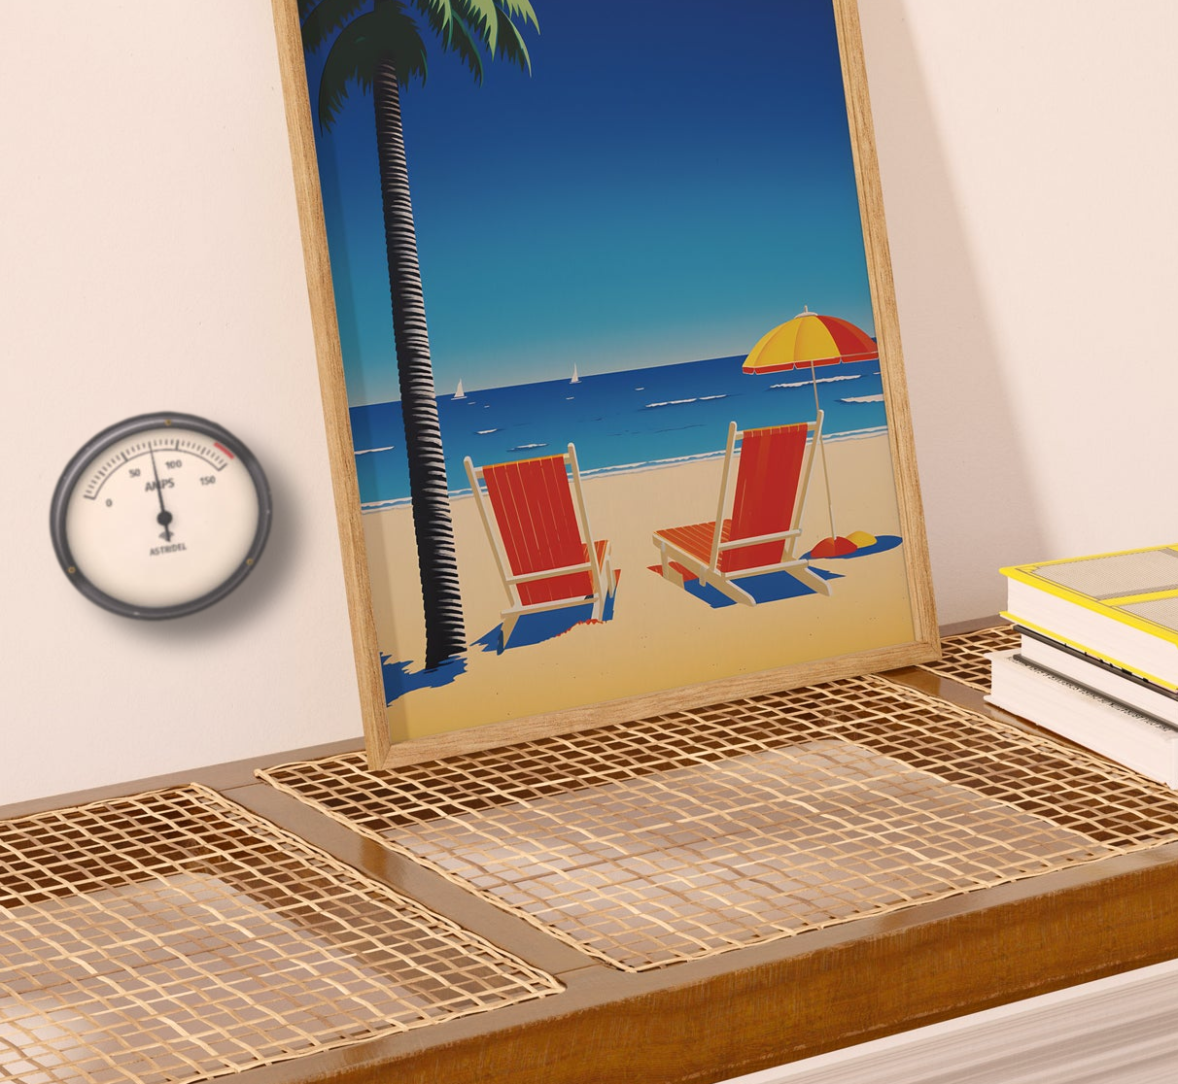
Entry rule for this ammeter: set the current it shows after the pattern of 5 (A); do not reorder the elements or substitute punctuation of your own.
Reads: 75 (A)
